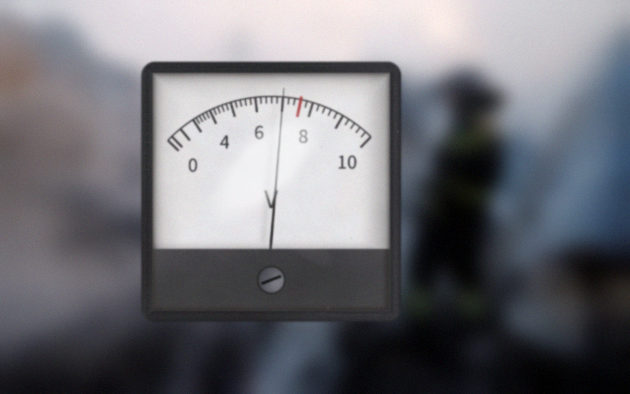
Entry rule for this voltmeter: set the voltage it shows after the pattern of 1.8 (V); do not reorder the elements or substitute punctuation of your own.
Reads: 7 (V)
